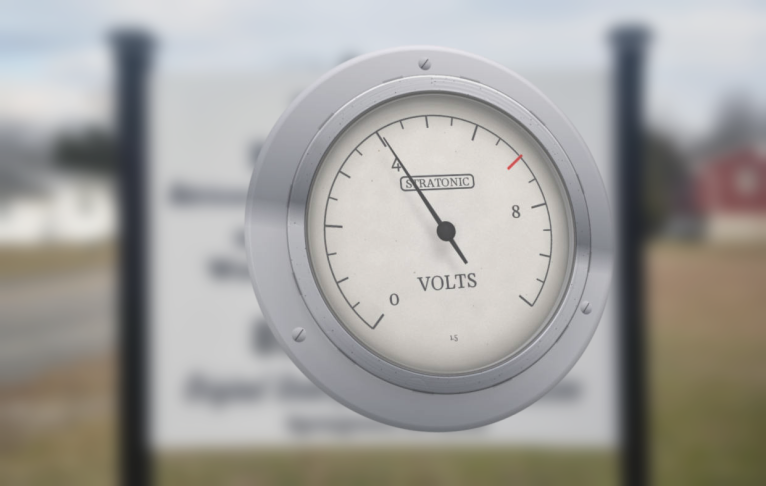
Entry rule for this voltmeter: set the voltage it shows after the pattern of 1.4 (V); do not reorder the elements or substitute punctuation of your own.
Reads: 4 (V)
